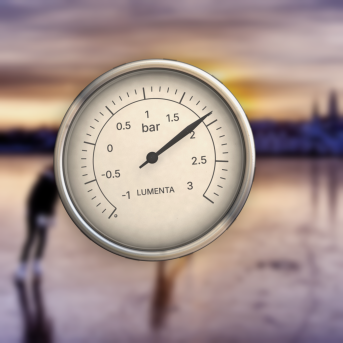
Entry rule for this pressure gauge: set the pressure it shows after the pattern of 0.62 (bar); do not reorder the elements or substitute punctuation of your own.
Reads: 1.9 (bar)
